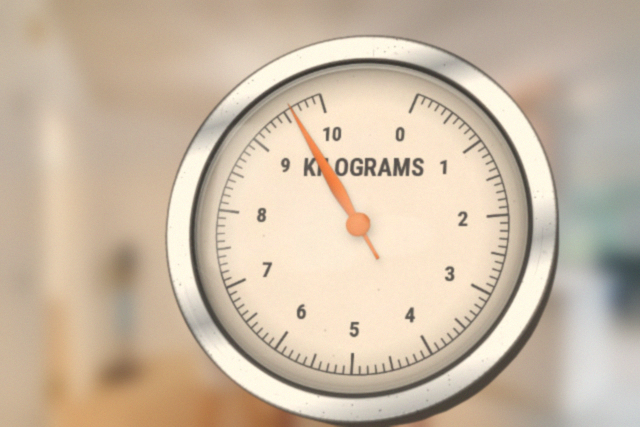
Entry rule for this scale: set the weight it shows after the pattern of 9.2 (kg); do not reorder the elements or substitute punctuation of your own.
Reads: 9.6 (kg)
